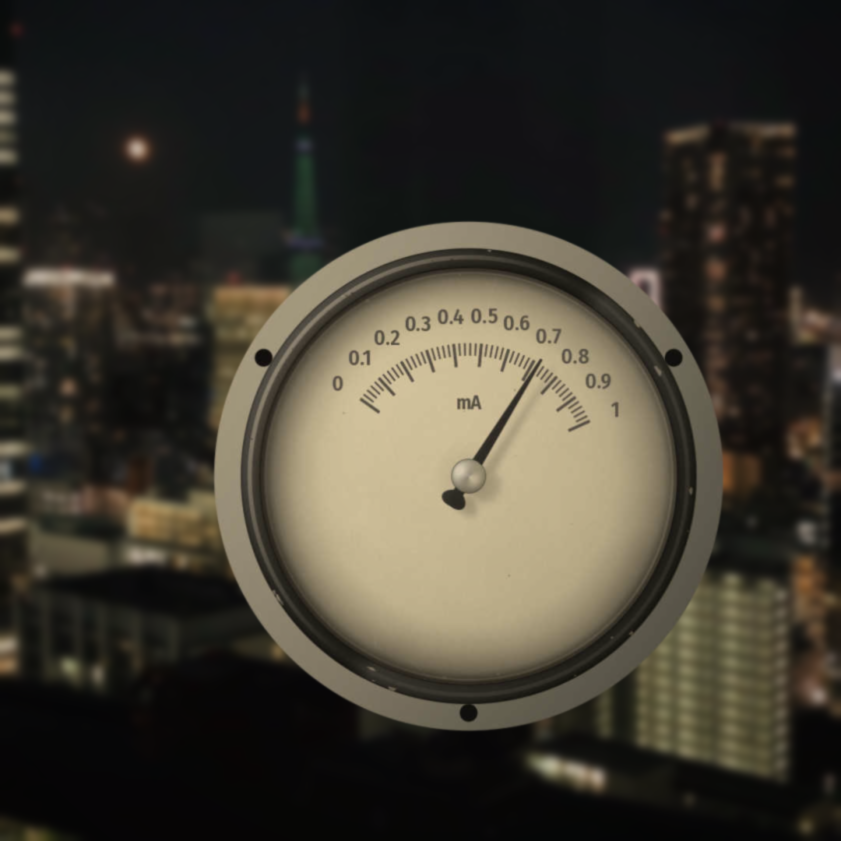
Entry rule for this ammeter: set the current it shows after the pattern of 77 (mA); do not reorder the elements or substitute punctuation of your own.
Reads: 0.72 (mA)
